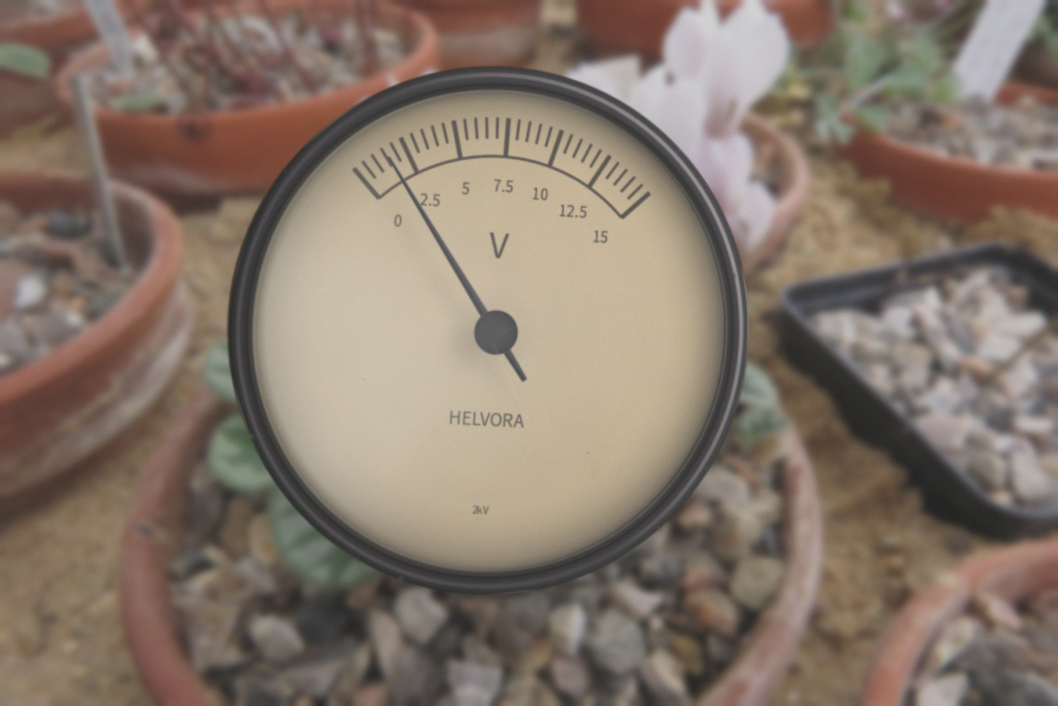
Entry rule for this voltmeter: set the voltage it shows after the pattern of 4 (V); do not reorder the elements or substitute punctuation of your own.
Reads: 1.5 (V)
